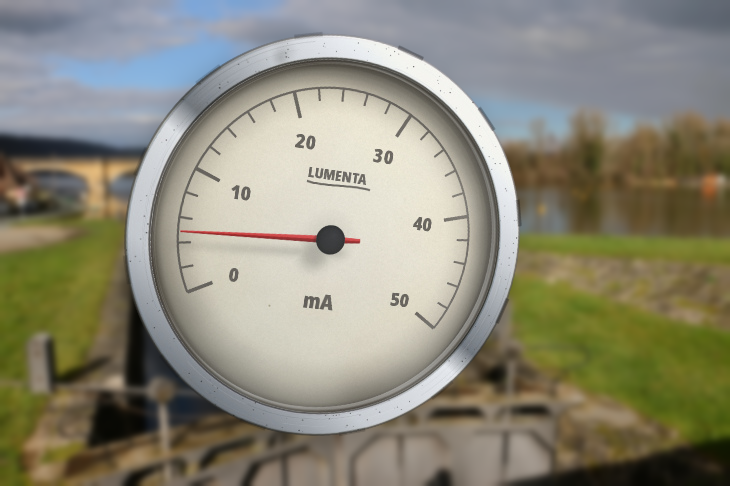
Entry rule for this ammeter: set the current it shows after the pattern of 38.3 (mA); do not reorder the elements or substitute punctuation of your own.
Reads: 5 (mA)
